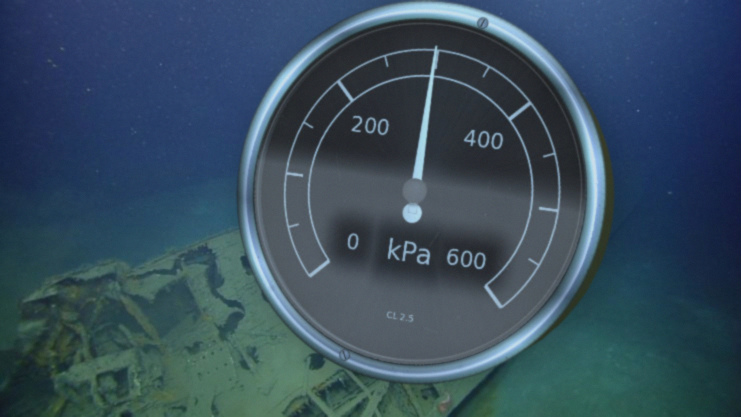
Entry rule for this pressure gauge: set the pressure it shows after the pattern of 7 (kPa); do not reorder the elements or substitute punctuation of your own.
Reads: 300 (kPa)
